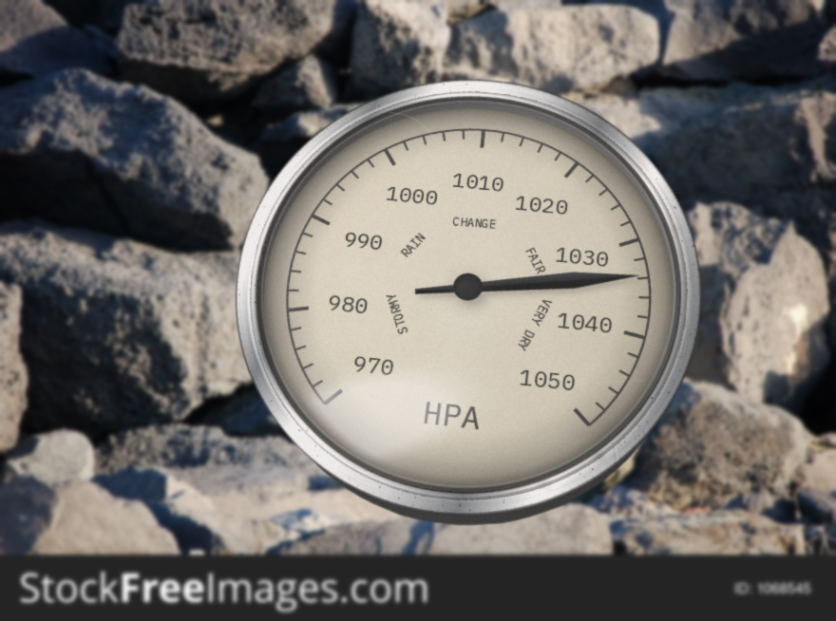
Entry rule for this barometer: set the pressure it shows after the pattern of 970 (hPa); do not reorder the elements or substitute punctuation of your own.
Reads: 1034 (hPa)
